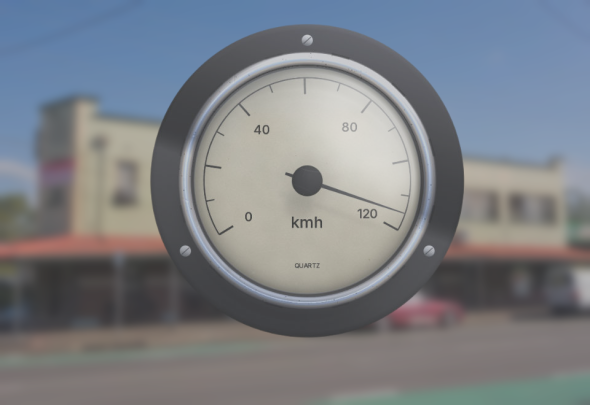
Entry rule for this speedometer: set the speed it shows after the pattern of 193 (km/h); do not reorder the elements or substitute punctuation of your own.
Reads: 115 (km/h)
